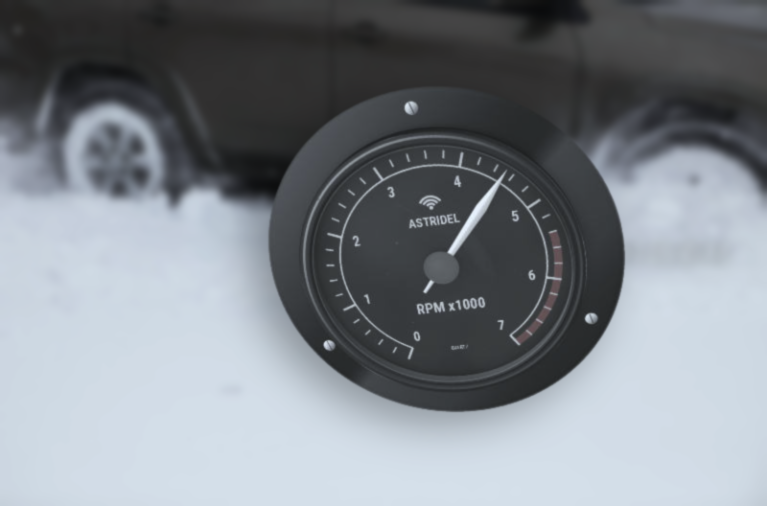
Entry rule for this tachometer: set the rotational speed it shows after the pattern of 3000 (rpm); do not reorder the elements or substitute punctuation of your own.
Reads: 4500 (rpm)
